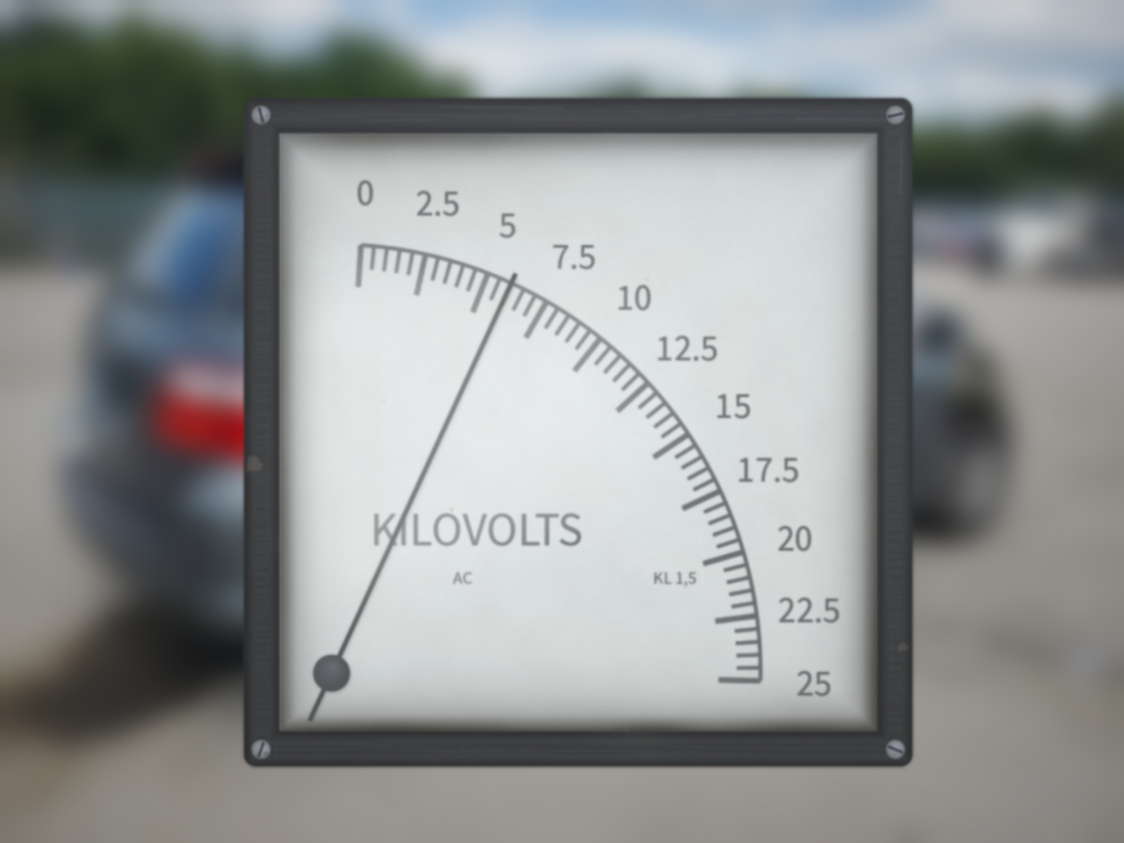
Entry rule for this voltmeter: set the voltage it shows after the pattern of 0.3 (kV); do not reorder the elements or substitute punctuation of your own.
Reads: 6 (kV)
